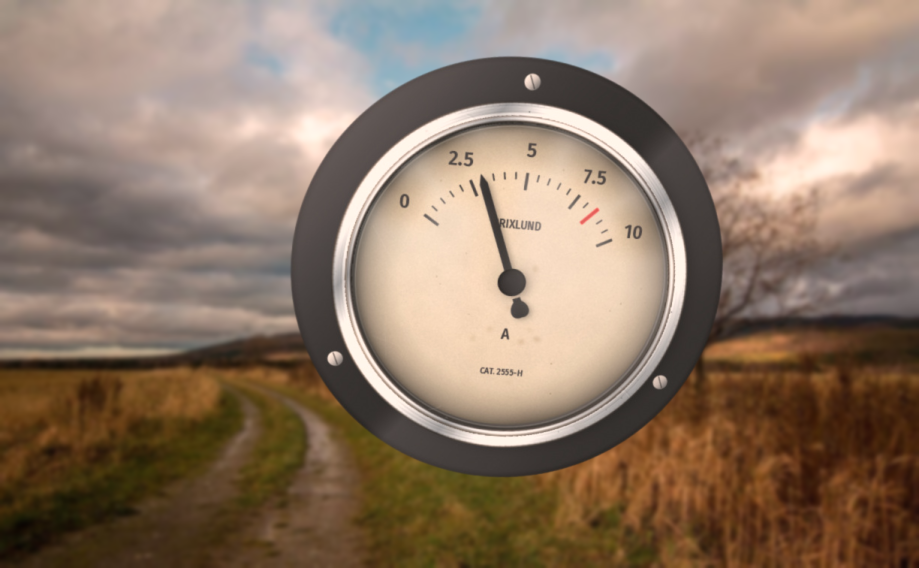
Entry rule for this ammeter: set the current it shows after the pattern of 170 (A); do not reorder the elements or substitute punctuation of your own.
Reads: 3 (A)
